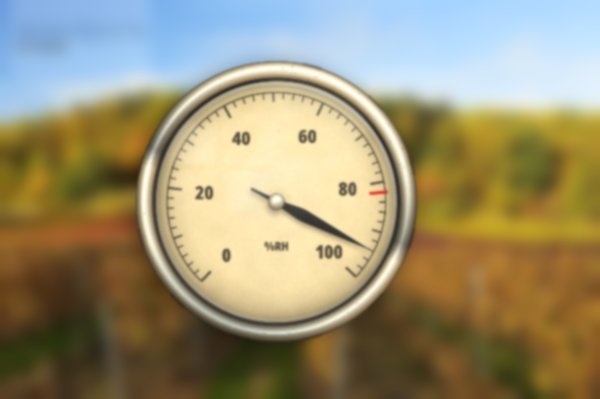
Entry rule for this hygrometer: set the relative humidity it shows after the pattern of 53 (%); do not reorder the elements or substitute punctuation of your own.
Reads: 94 (%)
